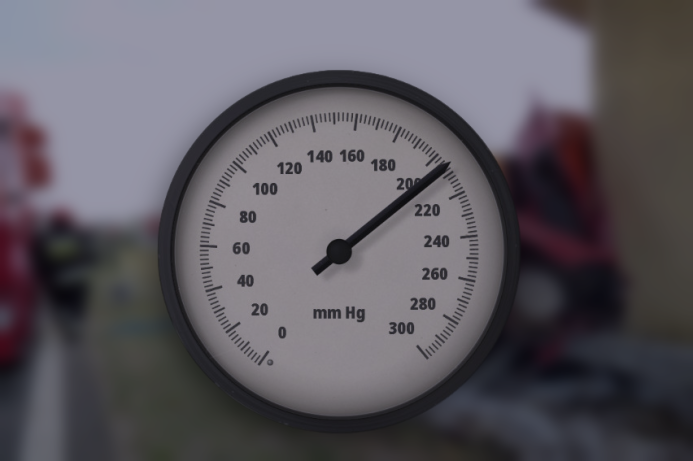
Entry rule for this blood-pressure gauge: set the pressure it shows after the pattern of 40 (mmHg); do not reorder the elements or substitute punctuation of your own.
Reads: 206 (mmHg)
